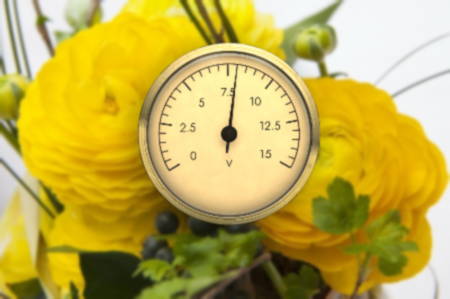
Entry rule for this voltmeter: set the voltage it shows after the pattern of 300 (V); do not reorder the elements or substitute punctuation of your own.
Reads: 8 (V)
